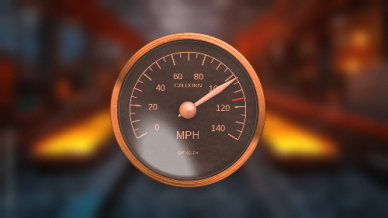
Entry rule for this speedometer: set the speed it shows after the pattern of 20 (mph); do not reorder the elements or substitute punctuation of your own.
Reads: 102.5 (mph)
